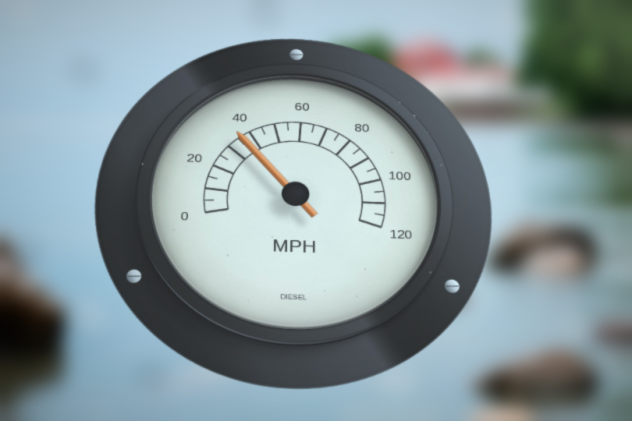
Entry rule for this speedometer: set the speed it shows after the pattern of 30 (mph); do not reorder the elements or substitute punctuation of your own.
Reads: 35 (mph)
